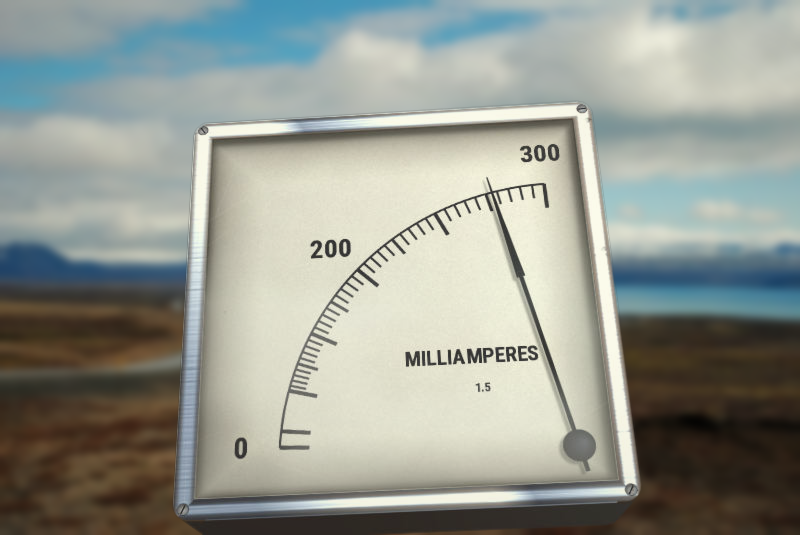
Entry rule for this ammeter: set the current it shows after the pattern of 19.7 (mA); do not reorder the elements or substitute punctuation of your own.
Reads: 277.5 (mA)
